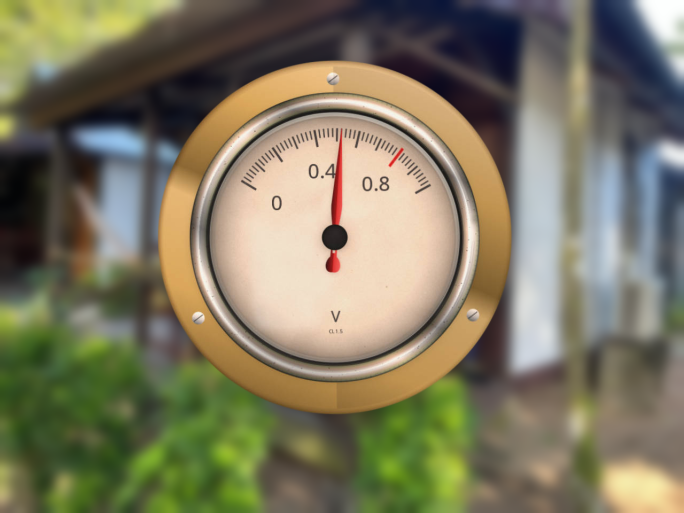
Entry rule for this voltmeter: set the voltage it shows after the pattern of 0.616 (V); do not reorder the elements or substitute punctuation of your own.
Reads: 0.52 (V)
